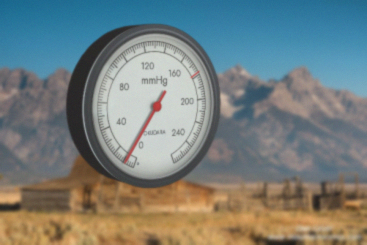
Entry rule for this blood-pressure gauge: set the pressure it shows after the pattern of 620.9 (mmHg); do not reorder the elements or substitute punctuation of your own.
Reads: 10 (mmHg)
